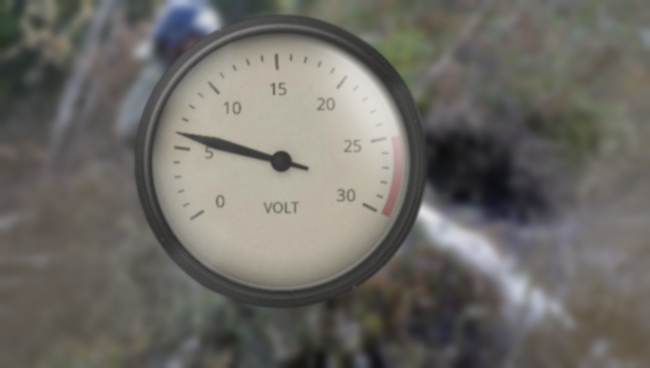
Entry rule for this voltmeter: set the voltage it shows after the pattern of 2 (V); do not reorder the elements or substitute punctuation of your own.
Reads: 6 (V)
